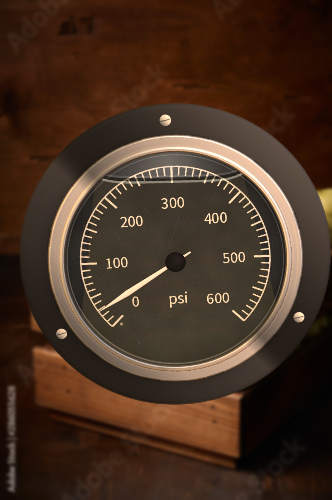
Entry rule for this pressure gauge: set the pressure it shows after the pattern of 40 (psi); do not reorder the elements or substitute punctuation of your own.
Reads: 30 (psi)
